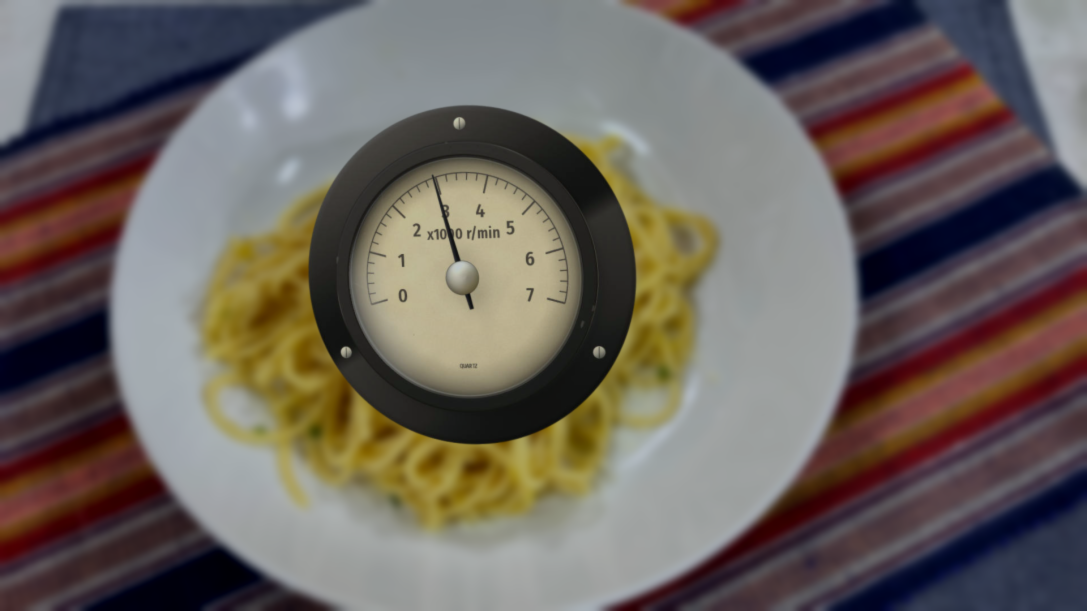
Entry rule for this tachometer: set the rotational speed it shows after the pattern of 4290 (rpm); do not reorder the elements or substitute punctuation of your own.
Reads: 3000 (rpm)
